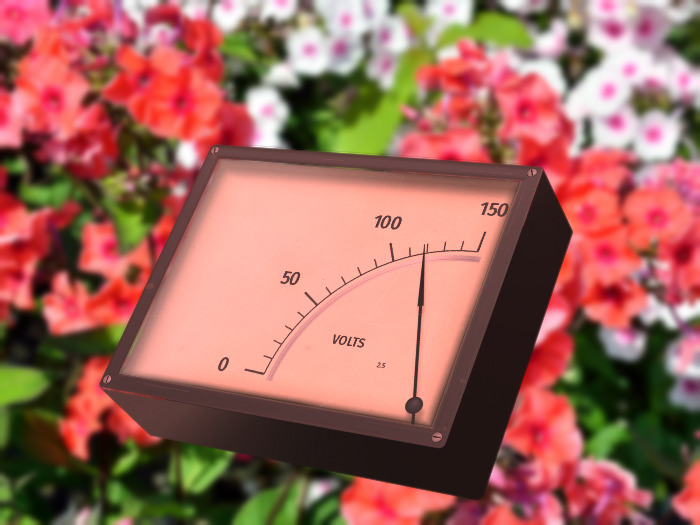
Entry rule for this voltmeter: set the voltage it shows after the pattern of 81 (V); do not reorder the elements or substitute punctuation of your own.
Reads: 120 (V)
